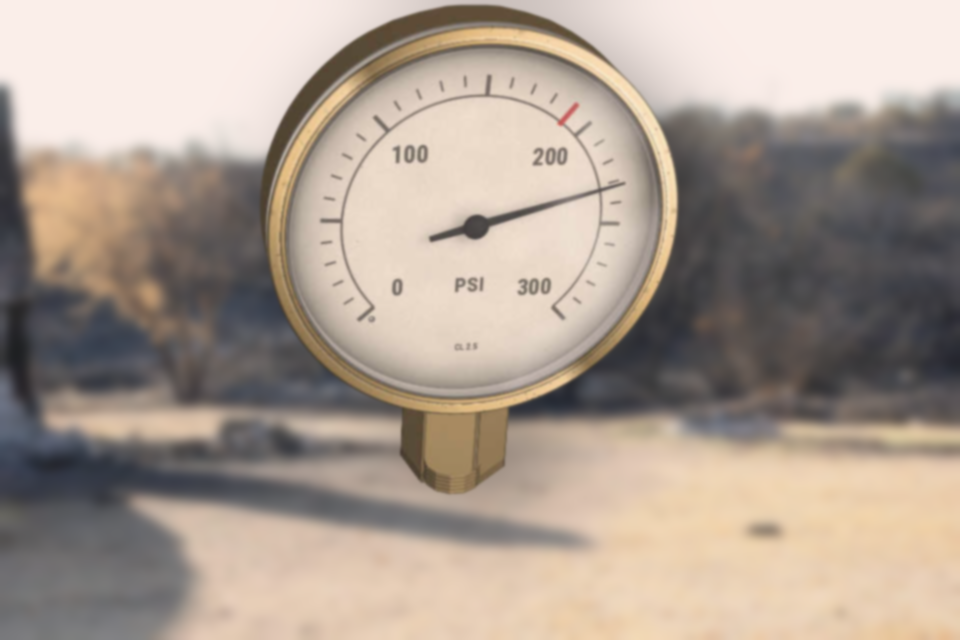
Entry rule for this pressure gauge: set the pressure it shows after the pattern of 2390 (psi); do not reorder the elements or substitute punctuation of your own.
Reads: 230 (psi)
